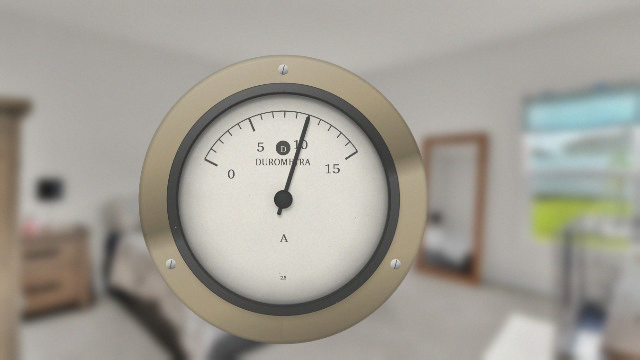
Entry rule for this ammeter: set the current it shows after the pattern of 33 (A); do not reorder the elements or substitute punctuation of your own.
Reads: 10 (A)
